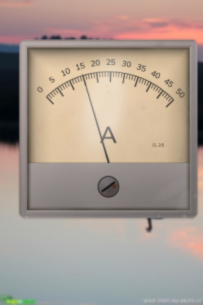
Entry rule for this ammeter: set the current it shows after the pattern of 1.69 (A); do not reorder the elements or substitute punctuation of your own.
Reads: 15 (A)
